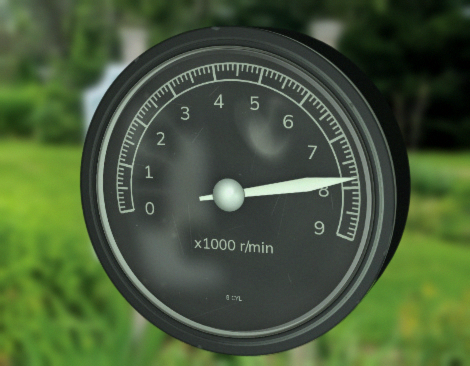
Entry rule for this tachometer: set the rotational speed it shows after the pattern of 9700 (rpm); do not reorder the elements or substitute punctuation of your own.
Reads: 7800 (rpm)
